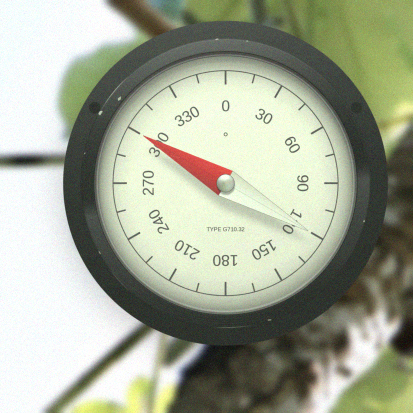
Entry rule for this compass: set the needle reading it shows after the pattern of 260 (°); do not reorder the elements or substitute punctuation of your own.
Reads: 300 (°)
